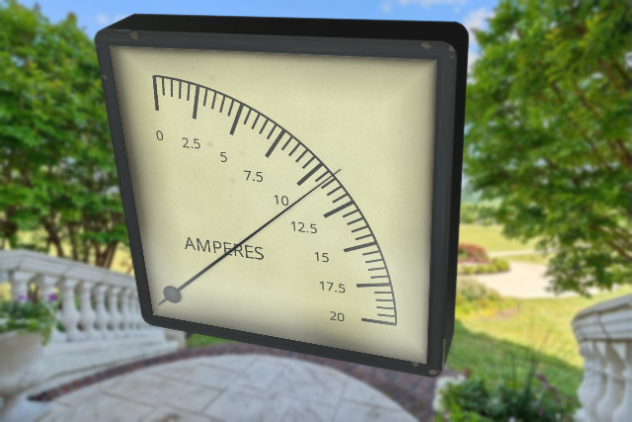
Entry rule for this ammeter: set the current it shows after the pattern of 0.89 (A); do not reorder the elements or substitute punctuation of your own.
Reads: 10.75 (A)
